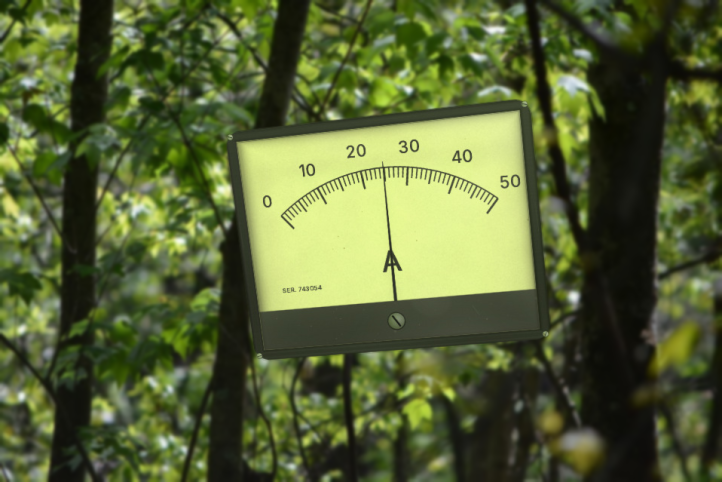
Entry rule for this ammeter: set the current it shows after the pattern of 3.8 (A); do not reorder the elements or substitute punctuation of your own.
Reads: 25 (A)
